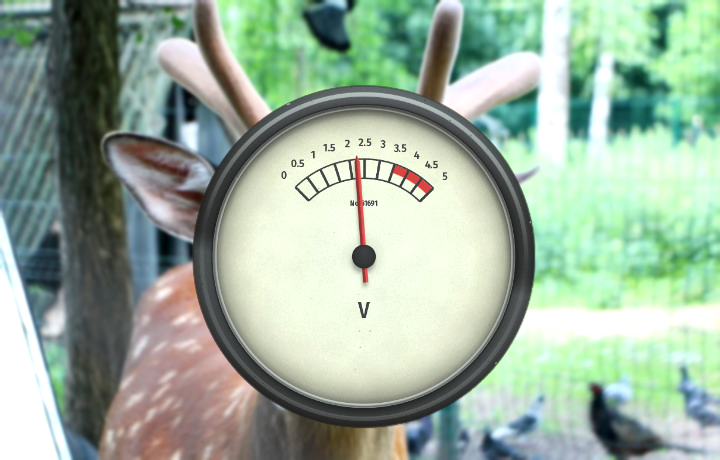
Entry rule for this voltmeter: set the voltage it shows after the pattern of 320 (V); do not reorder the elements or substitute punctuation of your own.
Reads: 2.25 (V)
